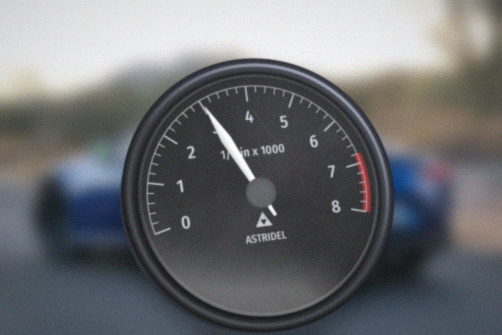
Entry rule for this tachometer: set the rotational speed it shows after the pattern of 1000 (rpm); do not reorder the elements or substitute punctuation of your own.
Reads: 3000 (rpm)
